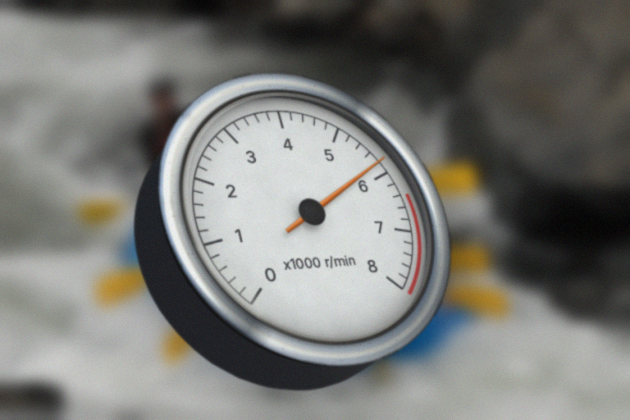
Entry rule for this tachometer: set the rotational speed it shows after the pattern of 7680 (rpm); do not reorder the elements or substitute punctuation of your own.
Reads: 5800 (rpm)
